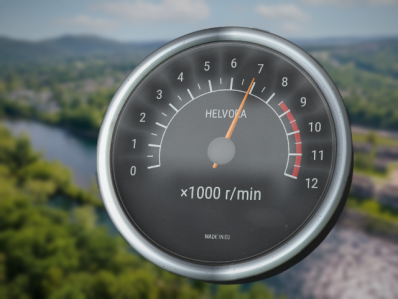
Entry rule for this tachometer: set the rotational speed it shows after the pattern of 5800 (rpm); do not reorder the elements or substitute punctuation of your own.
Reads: 7000 (rpm)
